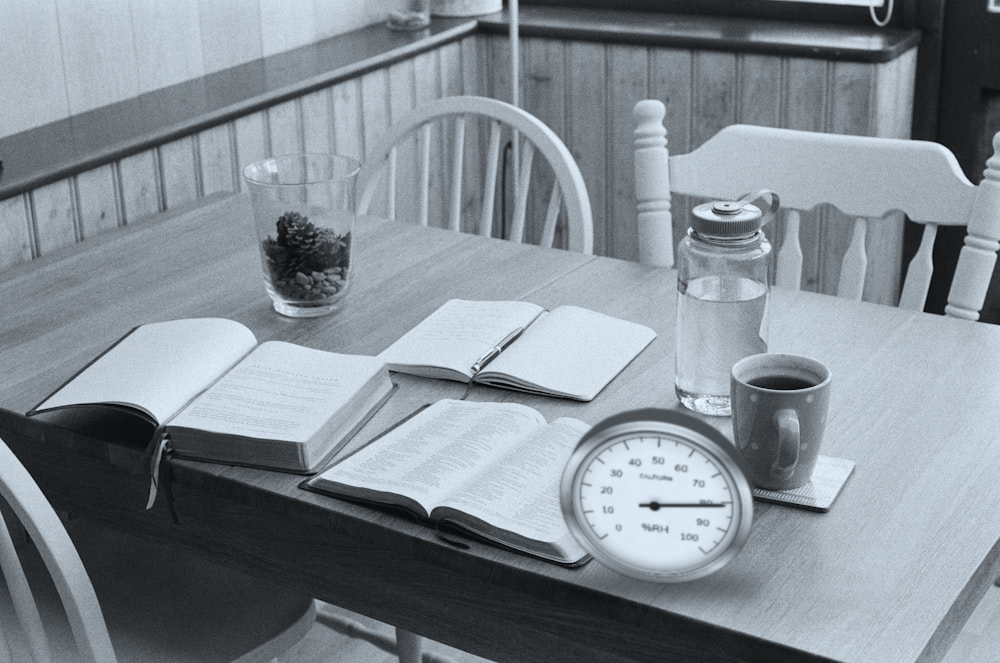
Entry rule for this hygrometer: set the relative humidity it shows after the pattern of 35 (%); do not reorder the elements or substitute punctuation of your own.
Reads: 80 (%)
